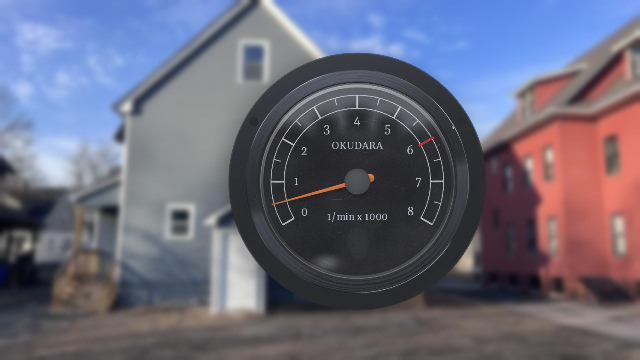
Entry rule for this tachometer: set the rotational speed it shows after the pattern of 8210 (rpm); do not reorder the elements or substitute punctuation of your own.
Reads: 500 (rpm)
